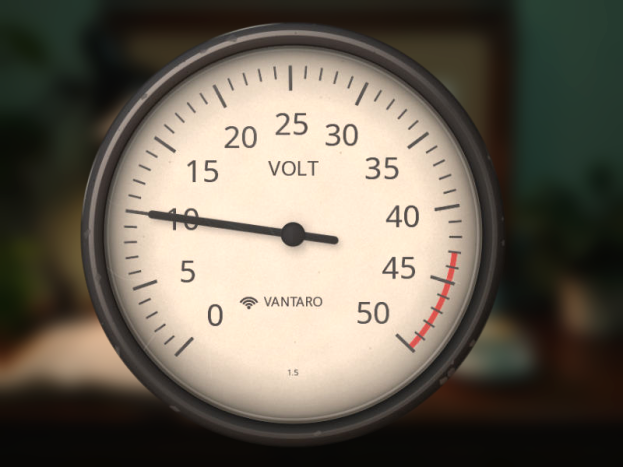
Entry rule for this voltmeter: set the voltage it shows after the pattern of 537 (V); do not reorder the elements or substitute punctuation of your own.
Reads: 10 (V)
